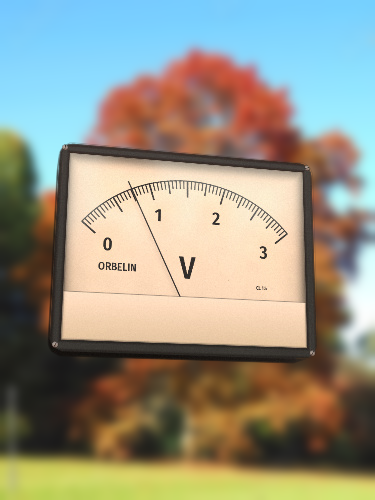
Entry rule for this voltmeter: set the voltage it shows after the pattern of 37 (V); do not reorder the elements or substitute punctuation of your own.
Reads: 0.75 (V)
